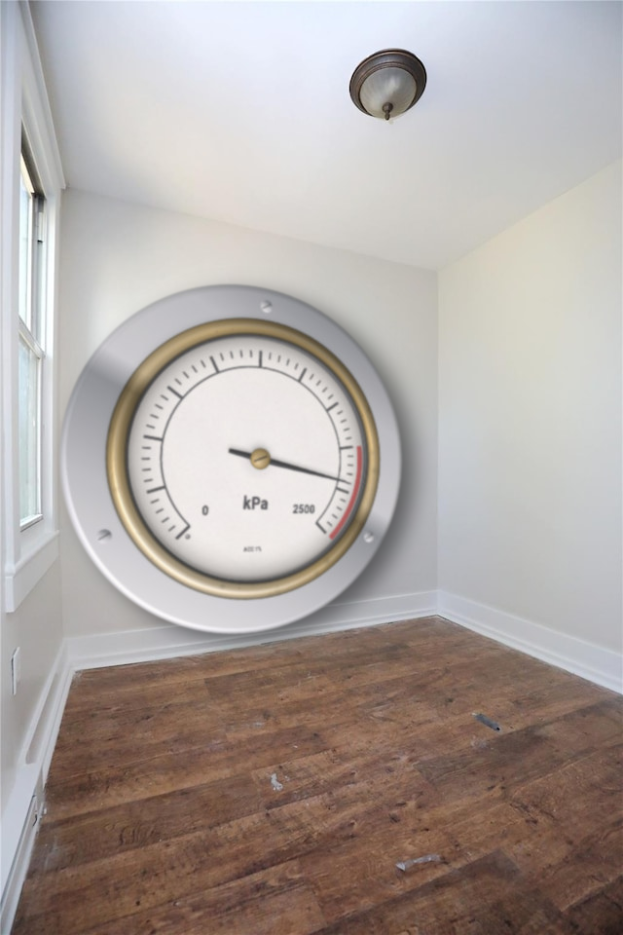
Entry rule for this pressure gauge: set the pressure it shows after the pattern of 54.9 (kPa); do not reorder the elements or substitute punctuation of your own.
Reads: 2200 (kPa)
